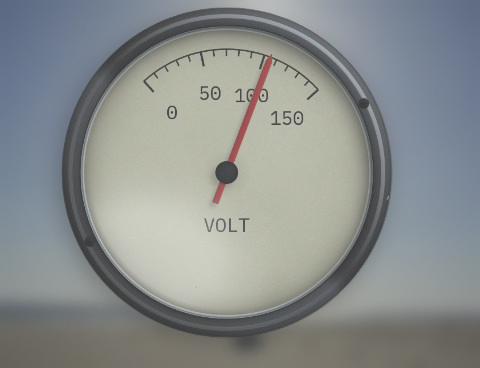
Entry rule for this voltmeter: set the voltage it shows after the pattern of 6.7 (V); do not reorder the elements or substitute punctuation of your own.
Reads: 105 (V)
